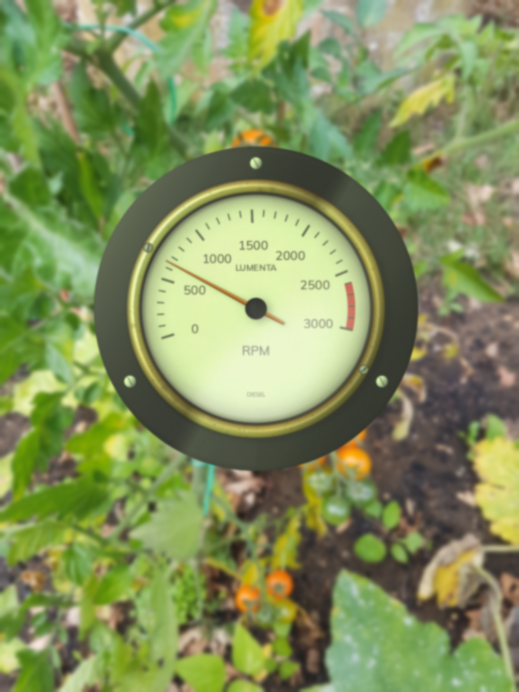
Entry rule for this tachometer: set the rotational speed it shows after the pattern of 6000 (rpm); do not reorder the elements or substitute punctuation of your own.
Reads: 650 (rpm)
